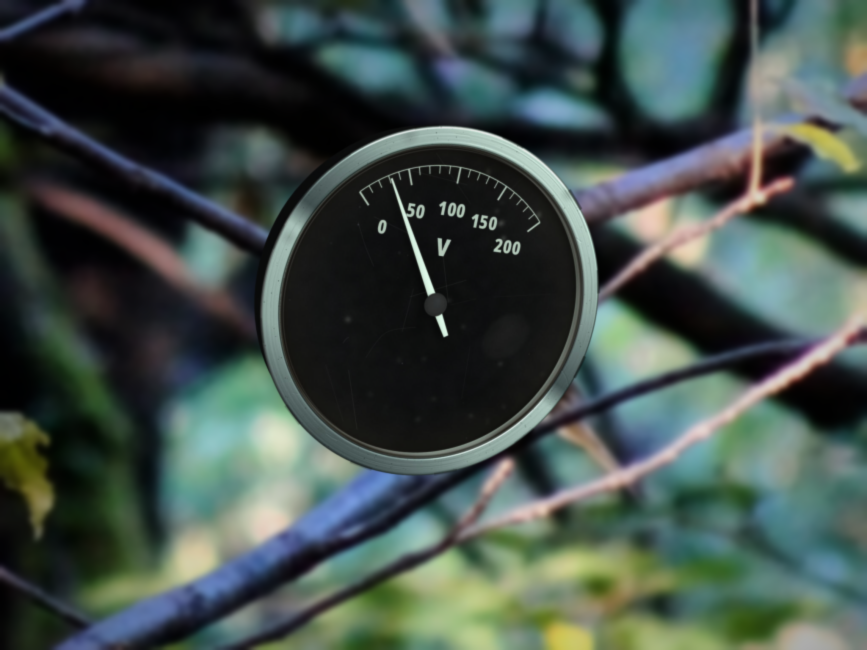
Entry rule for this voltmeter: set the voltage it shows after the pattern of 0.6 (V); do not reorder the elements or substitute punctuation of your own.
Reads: 30 (V)
